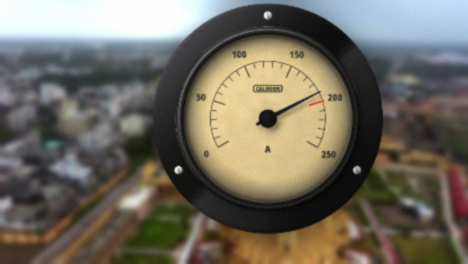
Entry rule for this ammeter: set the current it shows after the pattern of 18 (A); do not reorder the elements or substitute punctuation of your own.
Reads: 190 (A)
